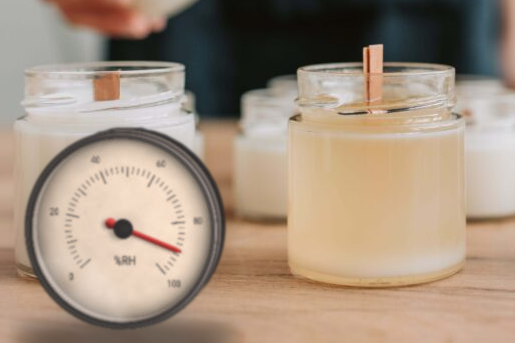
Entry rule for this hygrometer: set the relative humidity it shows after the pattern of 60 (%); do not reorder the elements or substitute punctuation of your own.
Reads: 90 (%)
